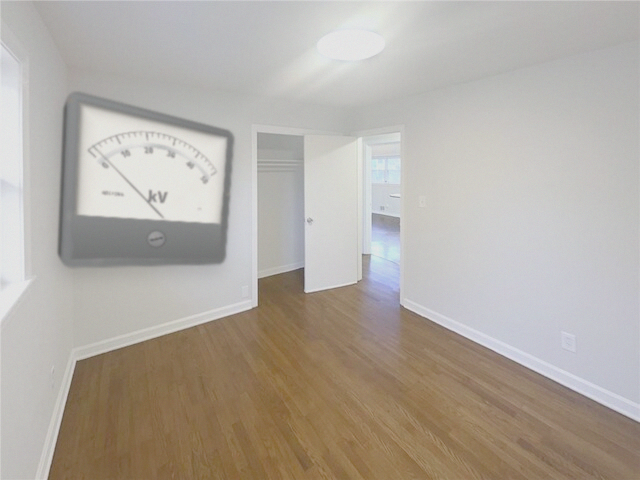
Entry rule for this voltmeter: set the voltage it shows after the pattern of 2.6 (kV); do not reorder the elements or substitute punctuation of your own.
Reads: 2 (kV)
